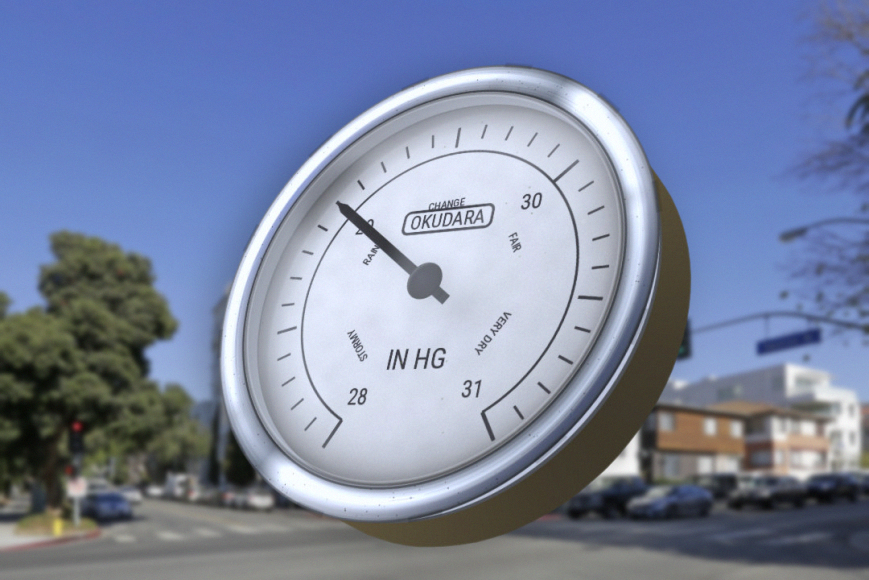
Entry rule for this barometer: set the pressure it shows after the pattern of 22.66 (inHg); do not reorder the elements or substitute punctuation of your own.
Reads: 29 (inHg)
